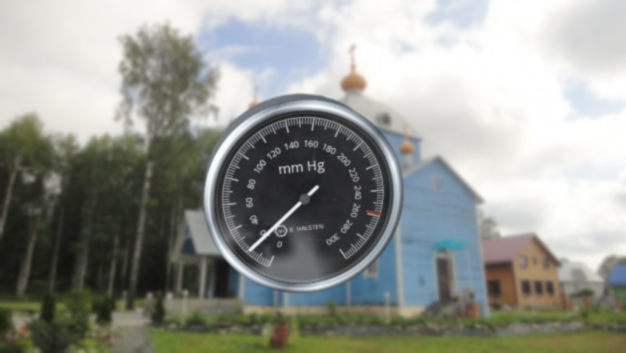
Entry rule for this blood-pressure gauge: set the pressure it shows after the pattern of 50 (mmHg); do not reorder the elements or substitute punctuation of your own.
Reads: 20 (mmHg)
